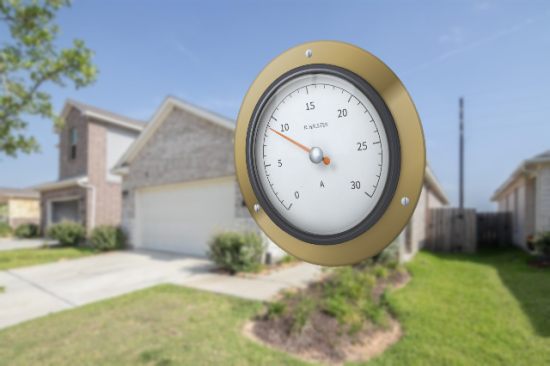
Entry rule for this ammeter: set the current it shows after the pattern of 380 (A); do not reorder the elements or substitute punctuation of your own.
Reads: 9 (A)
